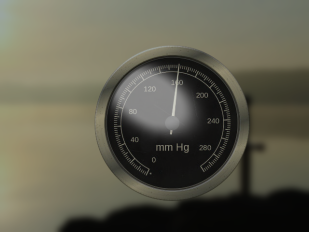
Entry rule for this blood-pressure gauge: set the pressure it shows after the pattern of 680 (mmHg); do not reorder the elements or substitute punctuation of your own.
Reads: 160 (mmHg)
